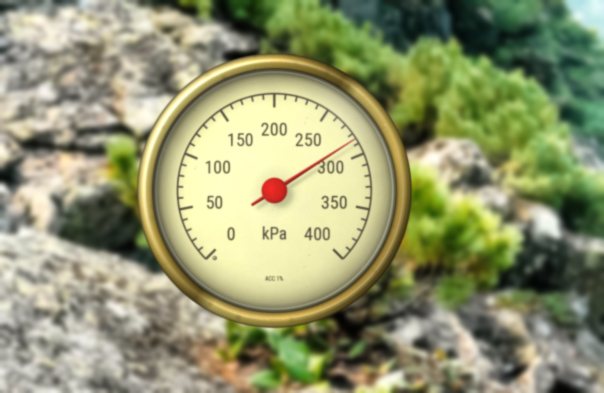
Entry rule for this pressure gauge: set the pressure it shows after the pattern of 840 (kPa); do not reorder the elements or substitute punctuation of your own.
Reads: 285 (kPa)
